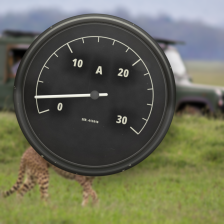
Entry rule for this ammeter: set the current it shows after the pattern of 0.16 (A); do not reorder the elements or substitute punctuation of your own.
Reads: 2 (A)
